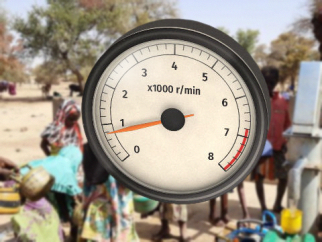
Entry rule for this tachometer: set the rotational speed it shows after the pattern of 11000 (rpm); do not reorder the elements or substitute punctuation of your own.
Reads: 800 (rpm)
